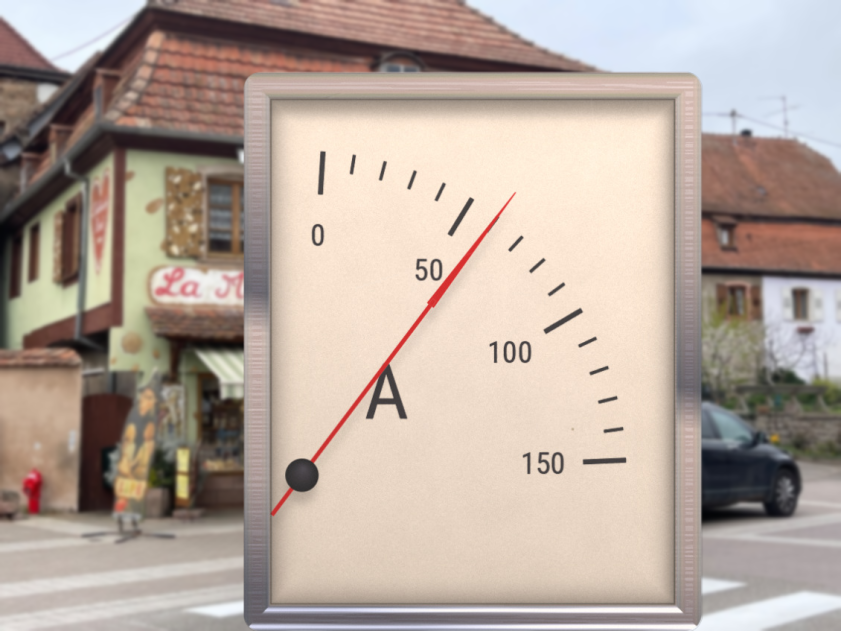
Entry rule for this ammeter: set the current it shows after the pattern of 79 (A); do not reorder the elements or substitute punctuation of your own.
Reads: 60 (A)
